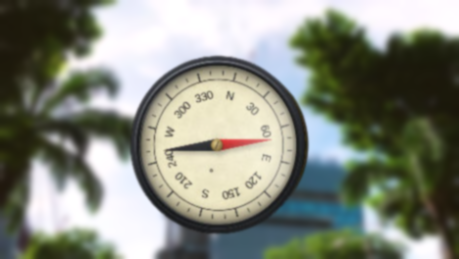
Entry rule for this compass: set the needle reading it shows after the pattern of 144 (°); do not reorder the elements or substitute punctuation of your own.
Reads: 70 (°)
